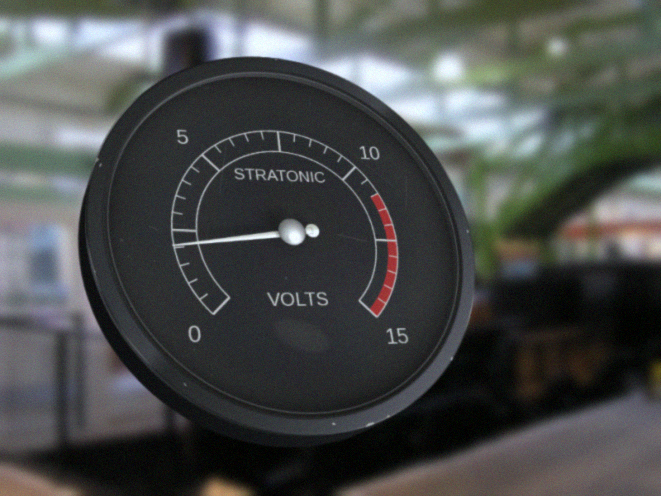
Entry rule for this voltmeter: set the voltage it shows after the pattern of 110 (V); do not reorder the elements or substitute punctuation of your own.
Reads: 2 (V)
